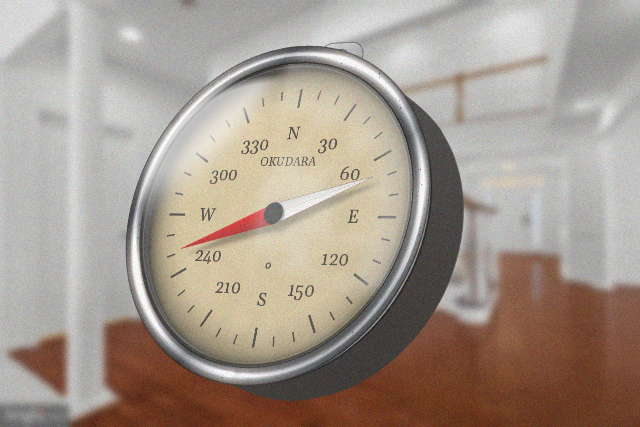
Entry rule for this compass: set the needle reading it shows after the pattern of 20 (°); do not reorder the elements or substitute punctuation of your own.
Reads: 250 (°)
